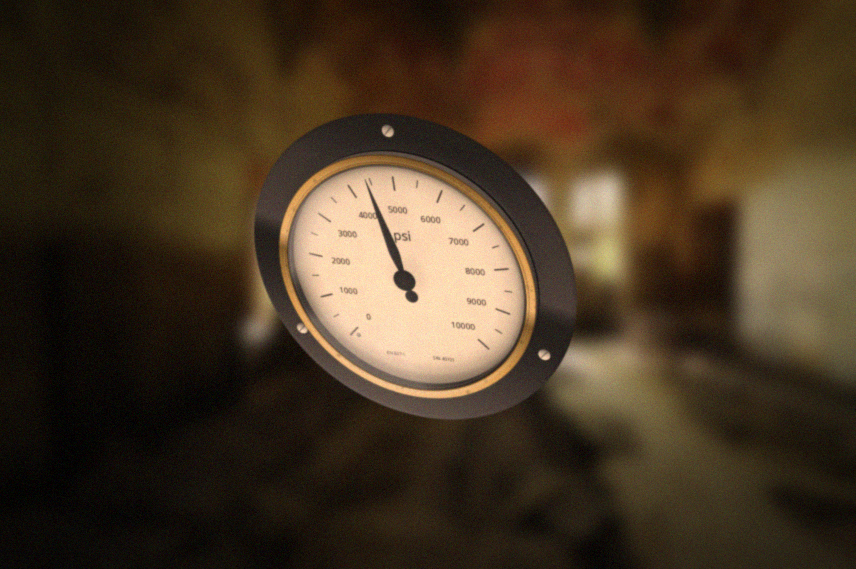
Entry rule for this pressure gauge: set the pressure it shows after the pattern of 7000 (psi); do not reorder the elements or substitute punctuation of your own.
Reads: 4500 (psi)
